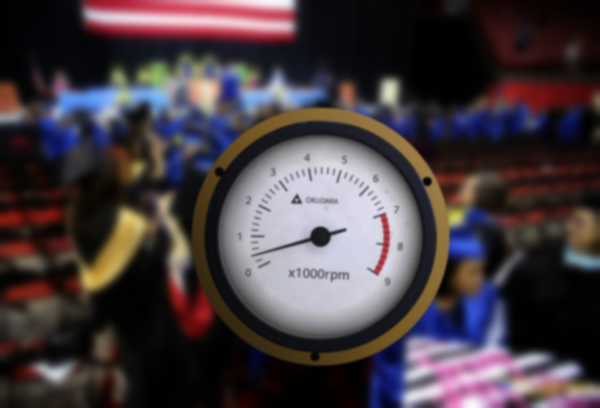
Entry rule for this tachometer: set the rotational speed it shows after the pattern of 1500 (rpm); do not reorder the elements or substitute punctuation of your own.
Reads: 400 (rpm)
